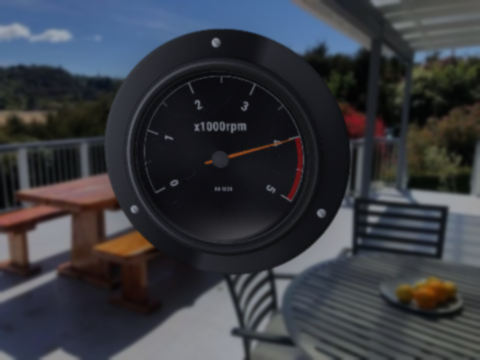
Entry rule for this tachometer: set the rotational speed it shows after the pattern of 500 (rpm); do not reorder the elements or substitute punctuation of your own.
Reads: 4000 (rpm)
